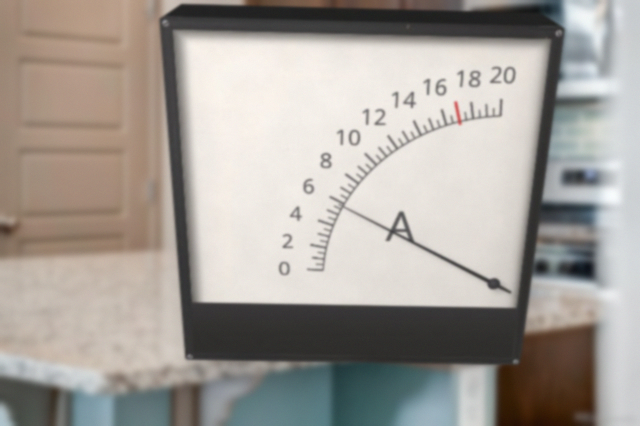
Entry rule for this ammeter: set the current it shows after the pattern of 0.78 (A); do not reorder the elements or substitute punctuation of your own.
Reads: 6 (A)
